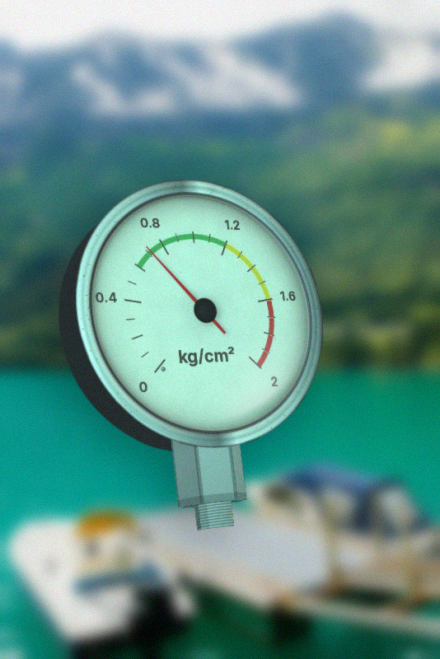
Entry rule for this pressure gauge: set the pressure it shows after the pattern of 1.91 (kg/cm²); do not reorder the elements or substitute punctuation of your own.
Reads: 0.7 (kg/cm²)
